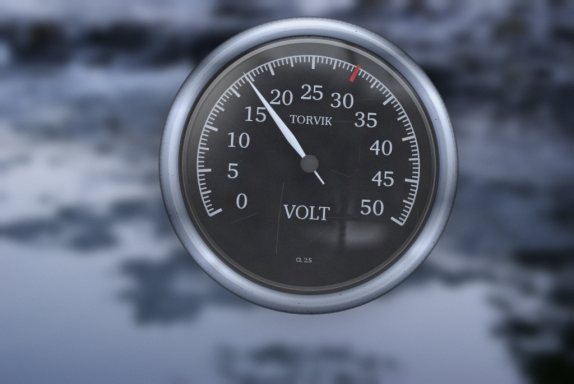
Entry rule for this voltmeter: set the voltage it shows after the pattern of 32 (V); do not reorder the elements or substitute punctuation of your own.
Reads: 17 (V)
